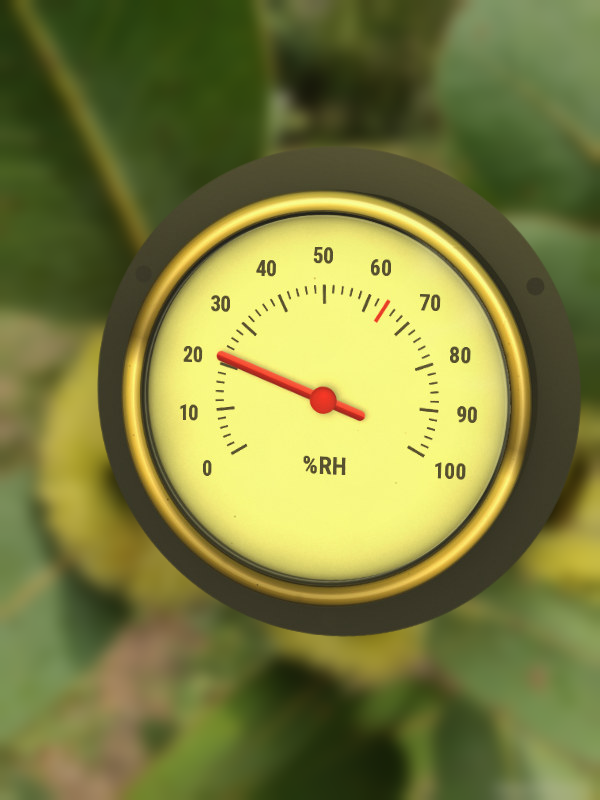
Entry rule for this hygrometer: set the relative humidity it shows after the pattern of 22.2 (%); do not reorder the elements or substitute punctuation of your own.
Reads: 22 (%)
